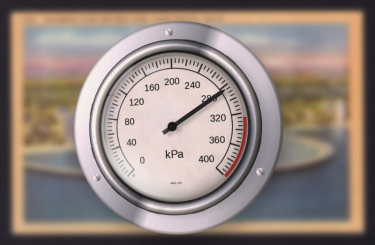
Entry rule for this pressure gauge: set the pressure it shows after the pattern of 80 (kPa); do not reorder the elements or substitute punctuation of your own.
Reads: 285 (kPa)
